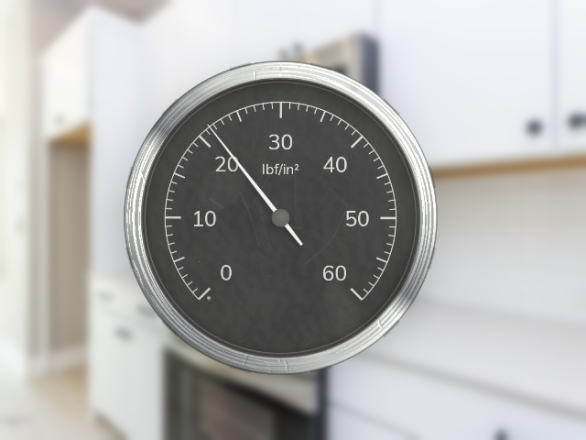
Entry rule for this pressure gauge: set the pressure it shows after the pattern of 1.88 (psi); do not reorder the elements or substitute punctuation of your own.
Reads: 21.5 (psi)
